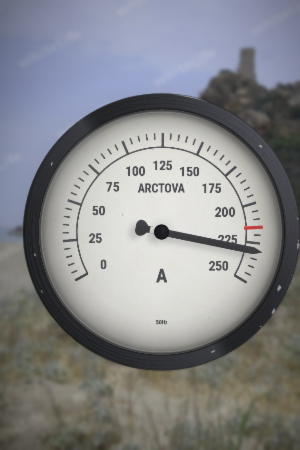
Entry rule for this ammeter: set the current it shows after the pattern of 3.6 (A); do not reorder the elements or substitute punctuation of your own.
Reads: 230 (A)
